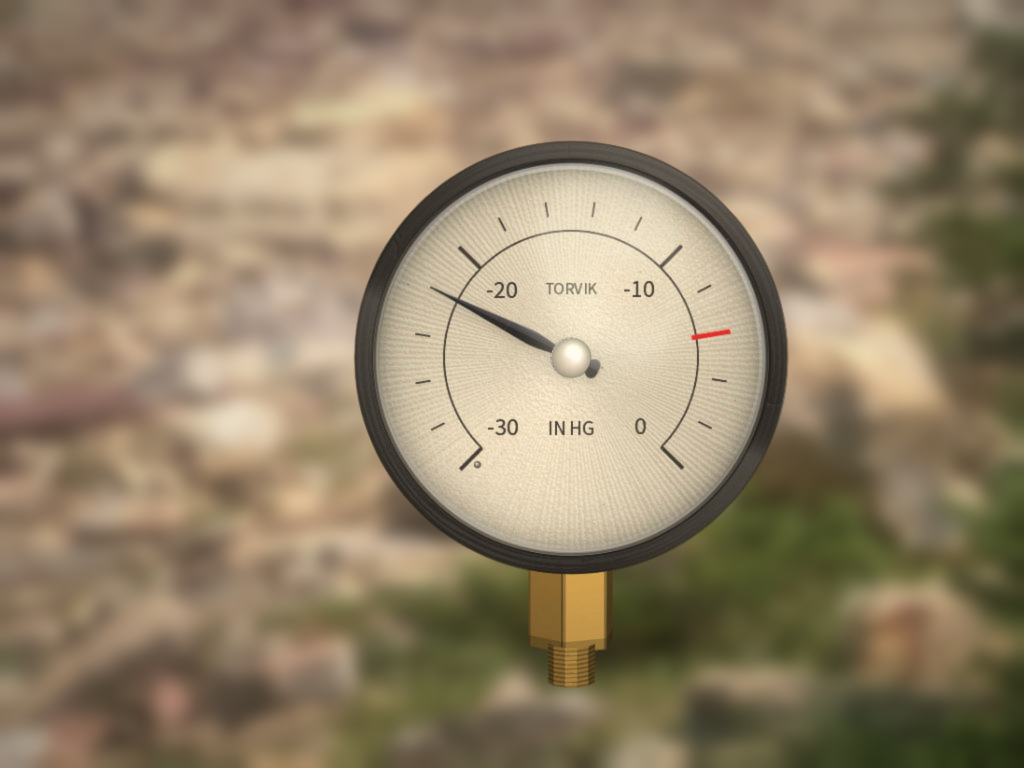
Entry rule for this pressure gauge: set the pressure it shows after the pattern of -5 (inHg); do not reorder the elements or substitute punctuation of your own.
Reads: -22 (inHg)
